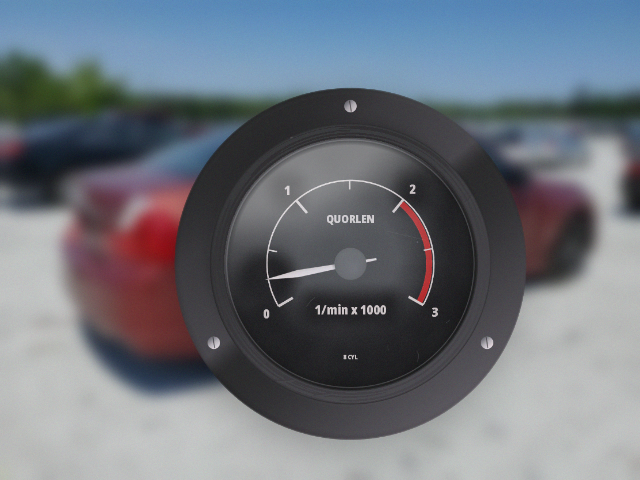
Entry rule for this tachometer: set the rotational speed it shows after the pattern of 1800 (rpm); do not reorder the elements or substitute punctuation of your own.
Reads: 250 (rpm)
